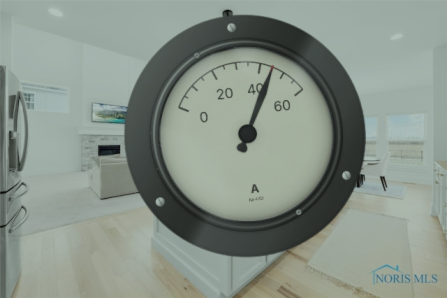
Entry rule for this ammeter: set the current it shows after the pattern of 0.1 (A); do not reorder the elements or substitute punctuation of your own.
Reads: 45 (A)
